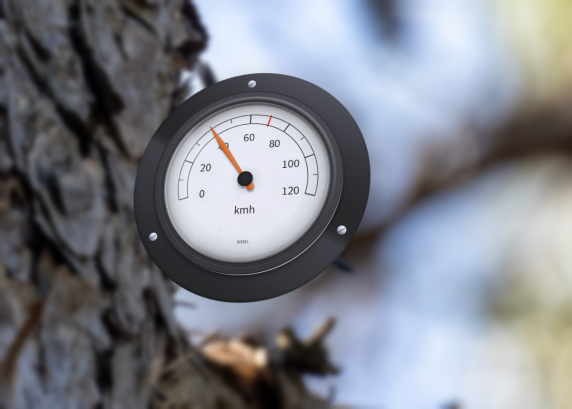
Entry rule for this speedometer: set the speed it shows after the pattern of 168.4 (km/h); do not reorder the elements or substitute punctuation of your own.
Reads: 40 (km/h)
